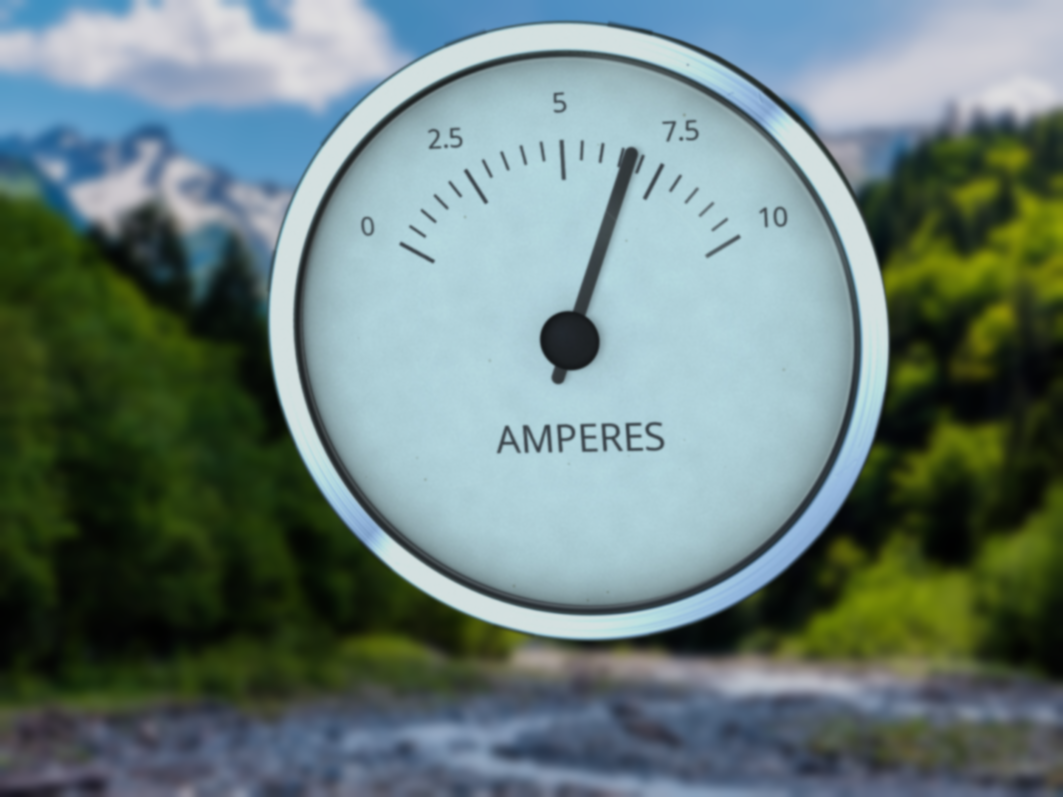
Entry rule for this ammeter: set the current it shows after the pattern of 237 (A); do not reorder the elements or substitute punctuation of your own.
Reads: 6.75 (A)
